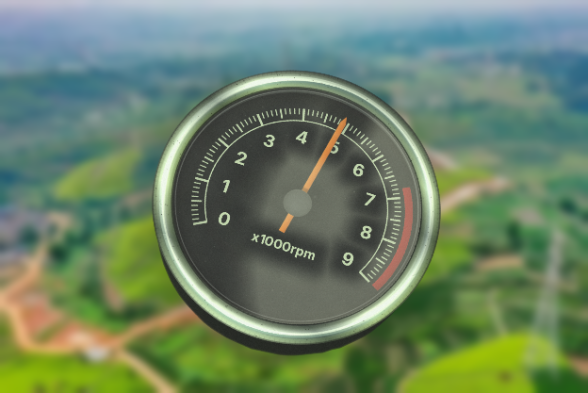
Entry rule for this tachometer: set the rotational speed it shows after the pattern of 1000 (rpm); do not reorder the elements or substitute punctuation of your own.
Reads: 4900 (rpm)
